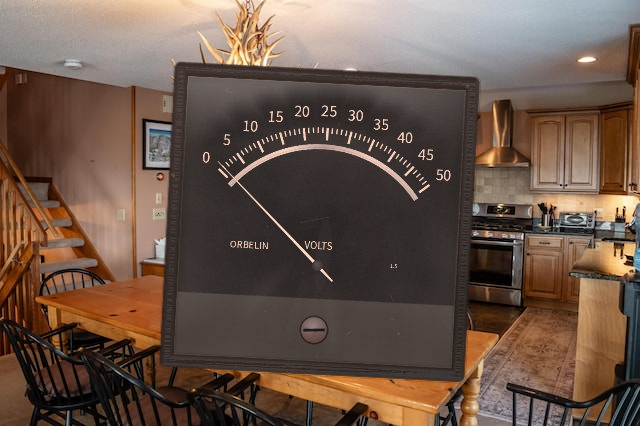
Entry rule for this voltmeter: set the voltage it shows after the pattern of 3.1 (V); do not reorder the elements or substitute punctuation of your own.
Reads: 1 (V)
